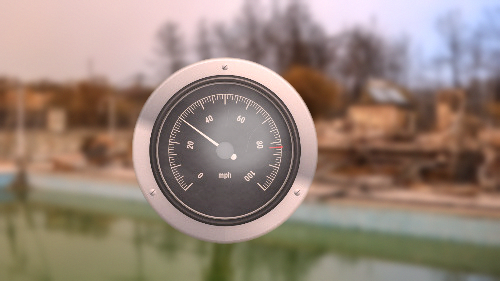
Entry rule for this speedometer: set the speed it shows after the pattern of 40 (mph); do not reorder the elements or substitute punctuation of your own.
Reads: 30 (mph)
